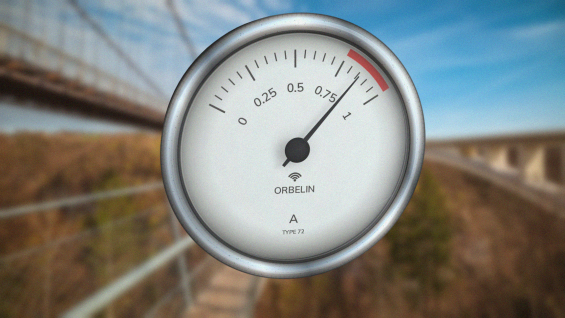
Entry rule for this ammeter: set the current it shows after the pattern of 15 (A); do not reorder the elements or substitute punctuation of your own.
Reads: 0.85 (A)
